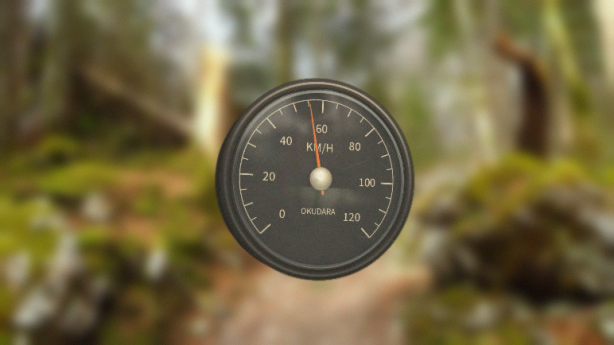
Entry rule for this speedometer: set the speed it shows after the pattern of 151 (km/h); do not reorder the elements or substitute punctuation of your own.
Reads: 55 (km/h)
